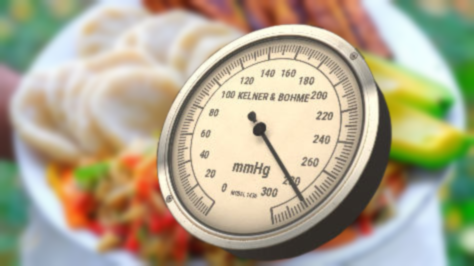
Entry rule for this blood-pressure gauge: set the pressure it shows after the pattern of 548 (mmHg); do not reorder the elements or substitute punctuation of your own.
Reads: 280 (mmHg)
